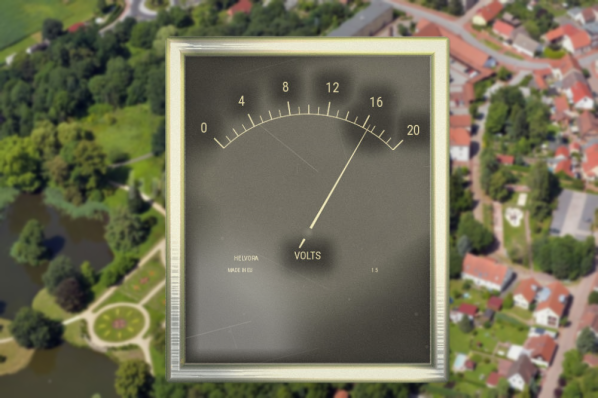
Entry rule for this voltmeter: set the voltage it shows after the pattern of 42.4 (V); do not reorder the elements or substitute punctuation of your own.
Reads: 16.5 (V)
